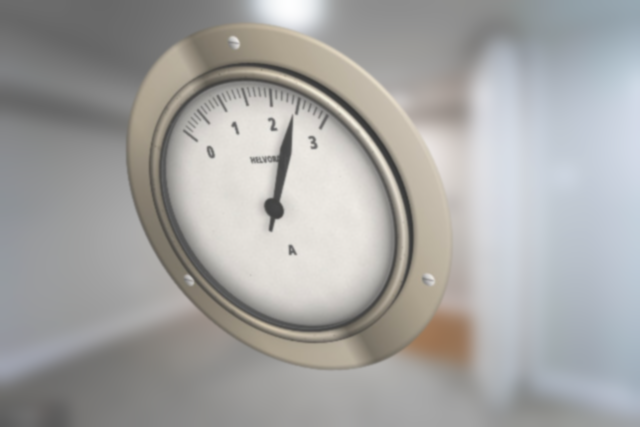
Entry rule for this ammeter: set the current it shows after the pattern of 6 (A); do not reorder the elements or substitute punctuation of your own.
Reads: 2.5 (A)
